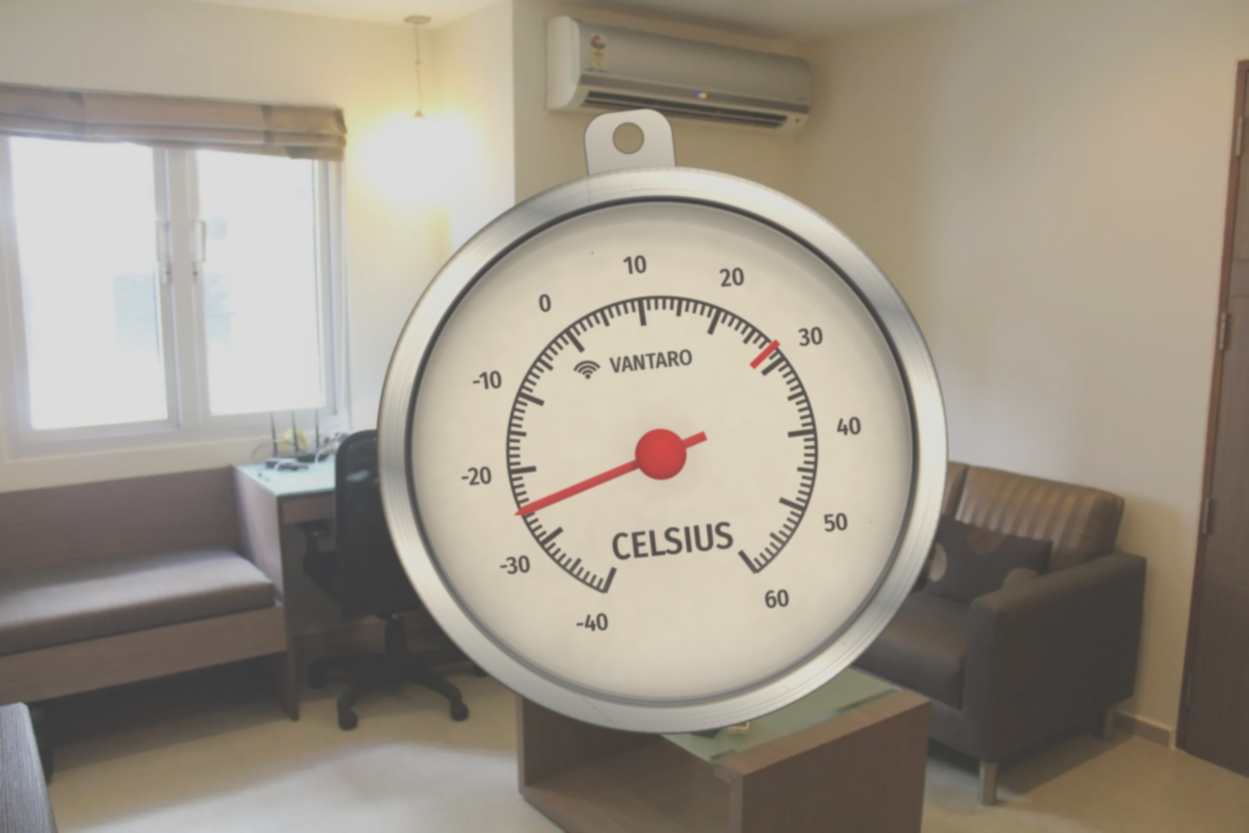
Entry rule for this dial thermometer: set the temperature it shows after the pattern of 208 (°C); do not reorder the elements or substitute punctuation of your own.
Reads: -25 (°C)
